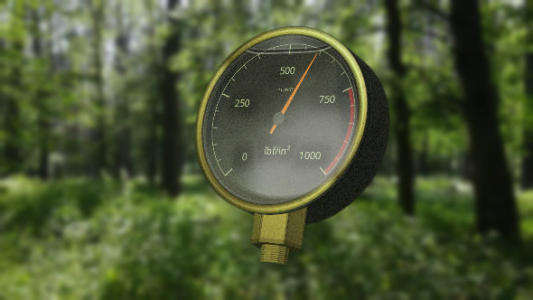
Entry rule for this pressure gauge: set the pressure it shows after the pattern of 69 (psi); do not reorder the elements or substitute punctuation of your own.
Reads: 600 (psi)
